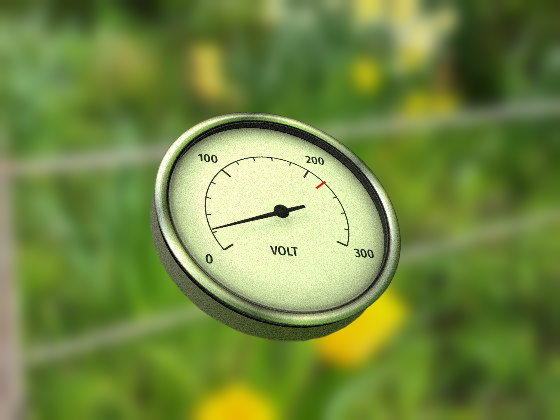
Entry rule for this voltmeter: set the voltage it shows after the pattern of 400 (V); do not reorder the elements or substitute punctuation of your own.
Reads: 20 (V)
